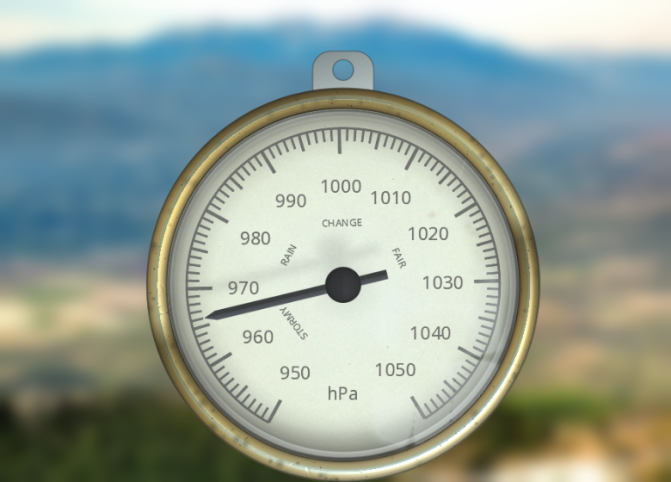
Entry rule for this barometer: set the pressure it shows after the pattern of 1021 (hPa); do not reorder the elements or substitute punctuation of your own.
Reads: 966 (hPa)
